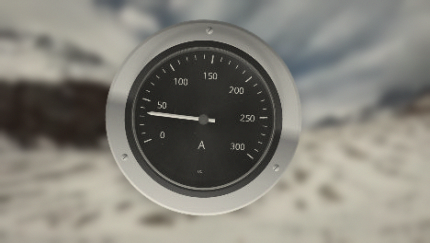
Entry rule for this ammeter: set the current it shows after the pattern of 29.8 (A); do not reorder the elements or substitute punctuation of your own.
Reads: 35 (A)
